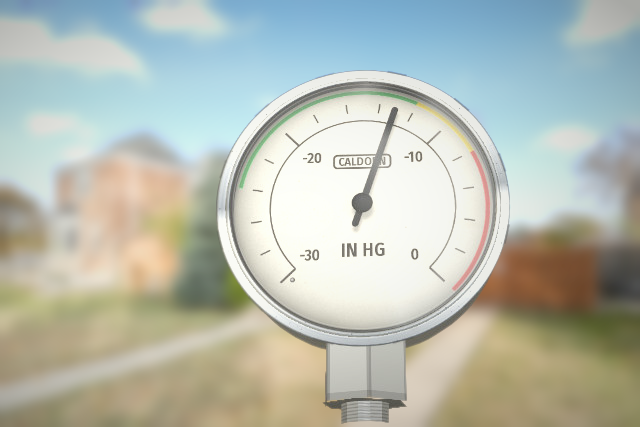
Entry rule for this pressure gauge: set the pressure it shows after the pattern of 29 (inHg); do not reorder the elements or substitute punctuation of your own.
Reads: -13 (inHg)
